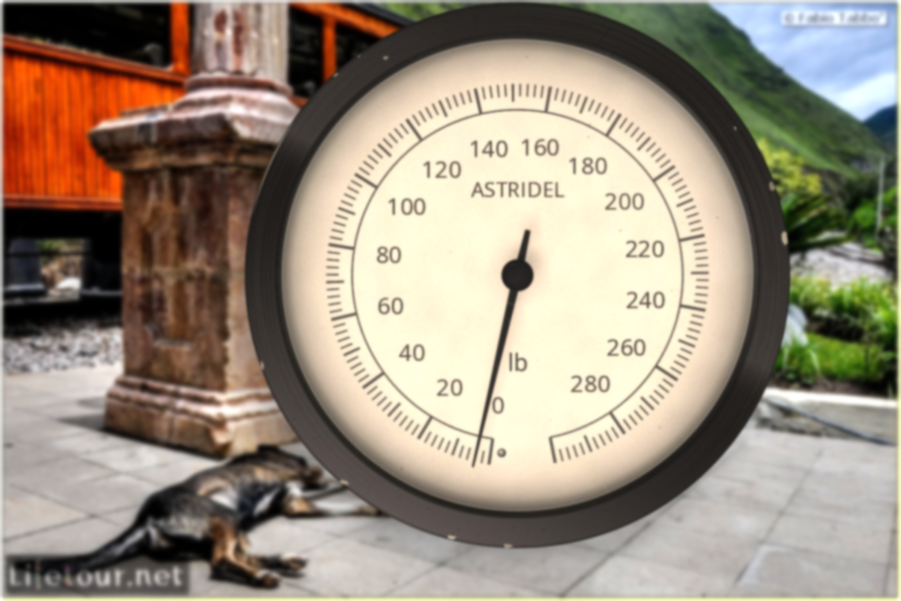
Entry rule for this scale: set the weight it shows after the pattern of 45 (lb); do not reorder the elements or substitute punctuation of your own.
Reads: 4 (lb)
